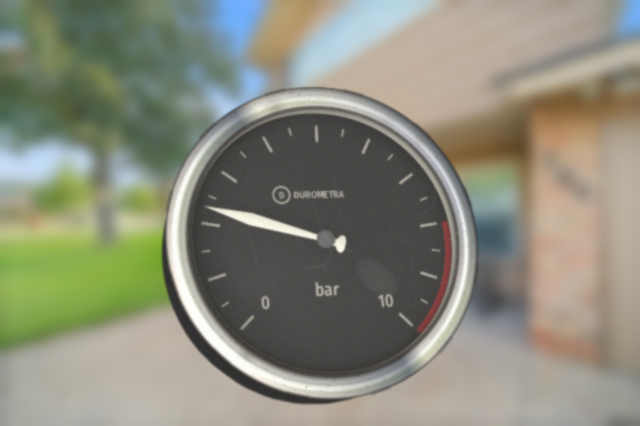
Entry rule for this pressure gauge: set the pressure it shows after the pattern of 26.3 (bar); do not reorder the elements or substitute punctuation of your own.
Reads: 2.25 (bar)
